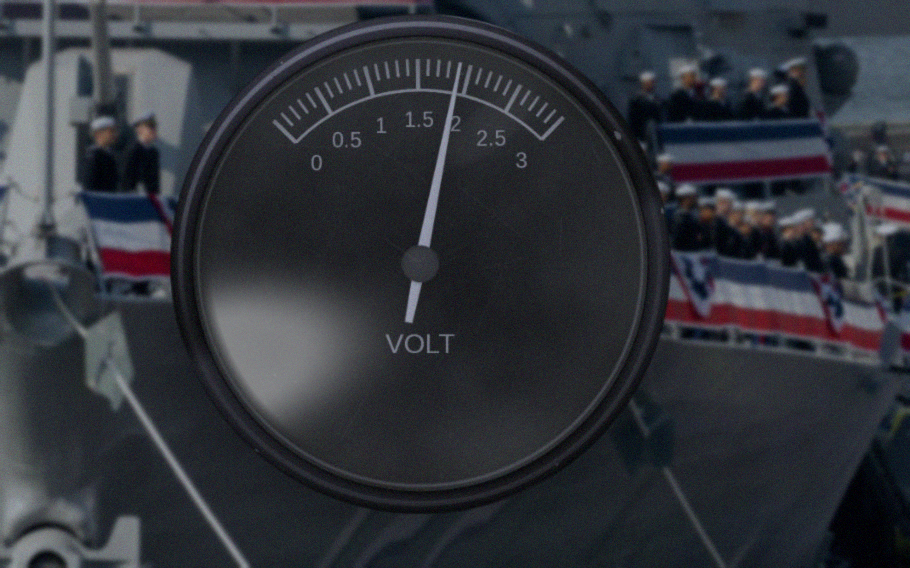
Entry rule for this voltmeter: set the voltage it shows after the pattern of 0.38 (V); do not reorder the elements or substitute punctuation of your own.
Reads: 1.9 (V)
